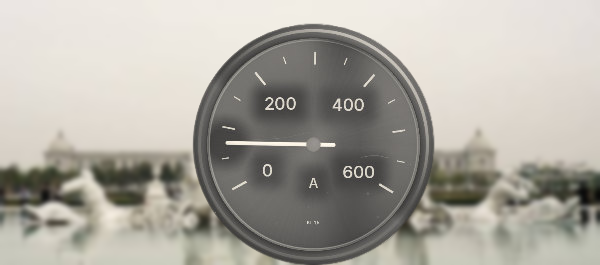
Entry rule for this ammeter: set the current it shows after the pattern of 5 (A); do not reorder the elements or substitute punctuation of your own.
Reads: 75 (A)
